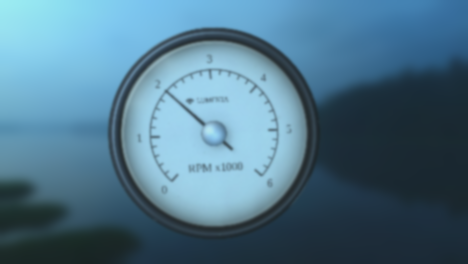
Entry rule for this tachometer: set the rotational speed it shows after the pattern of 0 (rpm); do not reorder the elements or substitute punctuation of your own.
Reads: 2000 (rpm)
